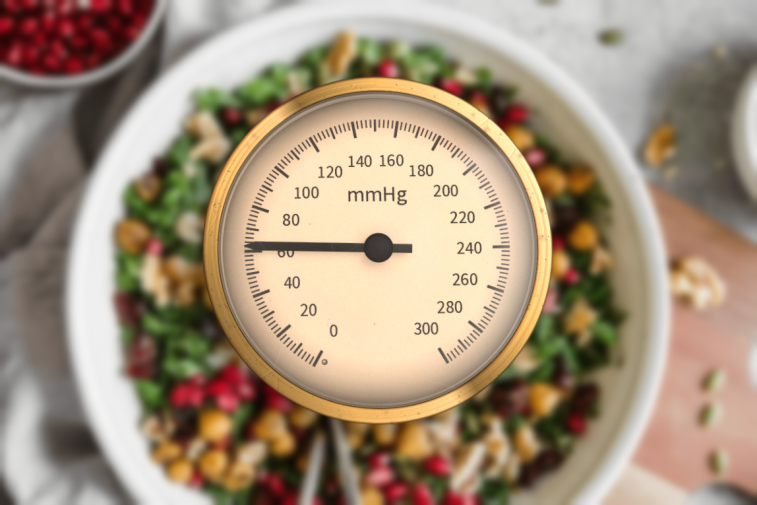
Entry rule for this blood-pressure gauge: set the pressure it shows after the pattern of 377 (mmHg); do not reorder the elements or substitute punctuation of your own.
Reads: 62 (mmHg)
